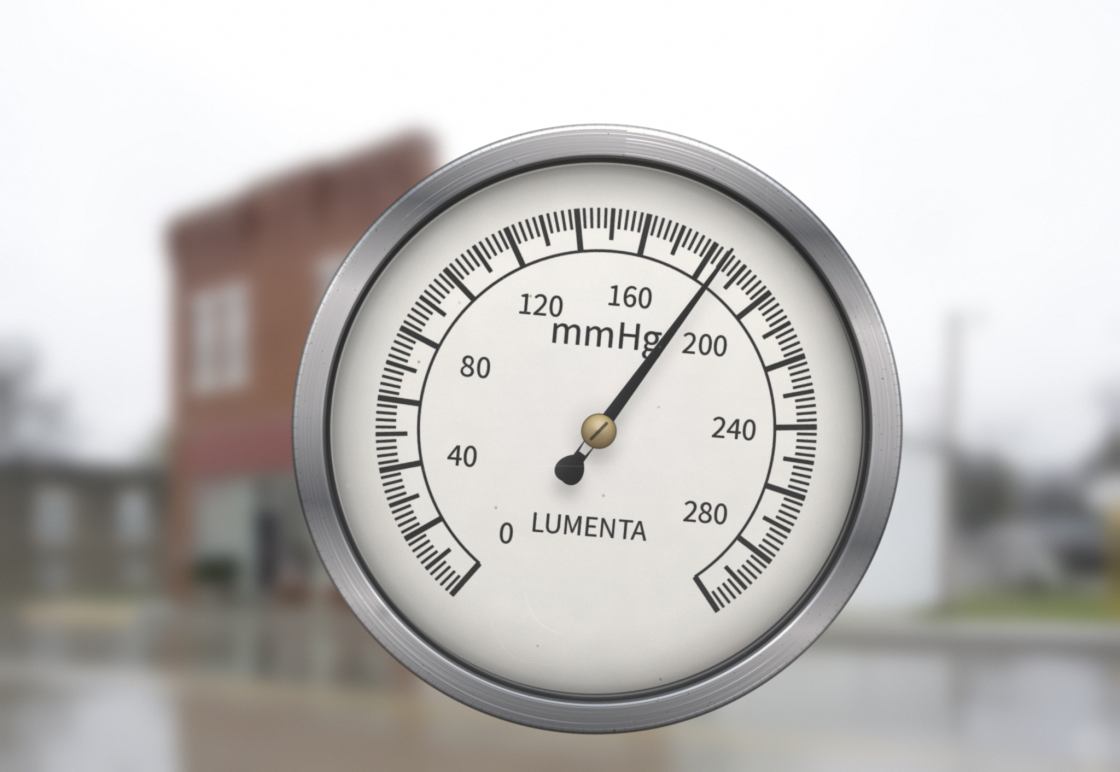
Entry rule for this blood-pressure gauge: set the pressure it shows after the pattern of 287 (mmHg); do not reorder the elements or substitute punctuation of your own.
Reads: 184 (mmHg)
